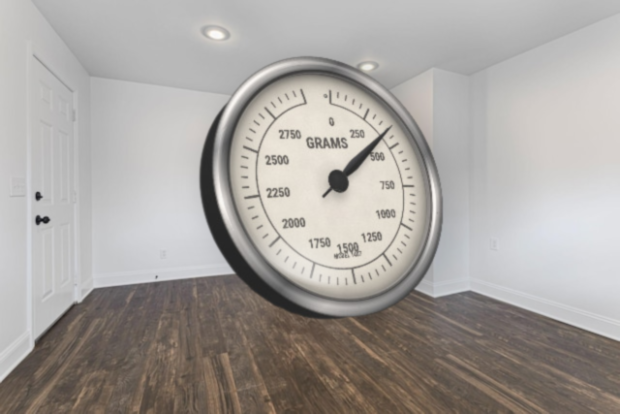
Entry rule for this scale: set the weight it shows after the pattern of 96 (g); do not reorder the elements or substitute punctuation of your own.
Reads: 400 (g)
